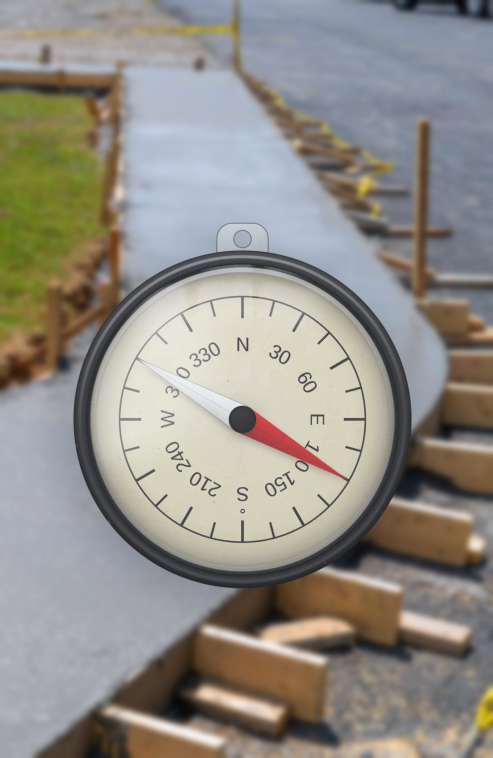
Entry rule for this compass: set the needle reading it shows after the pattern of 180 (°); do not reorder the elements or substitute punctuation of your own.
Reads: 120 (°)
